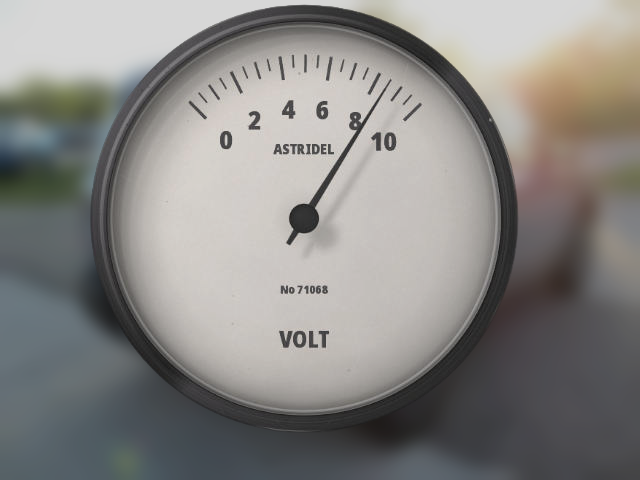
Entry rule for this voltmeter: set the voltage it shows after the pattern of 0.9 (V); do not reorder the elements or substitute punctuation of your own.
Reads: 8.5 (V)
